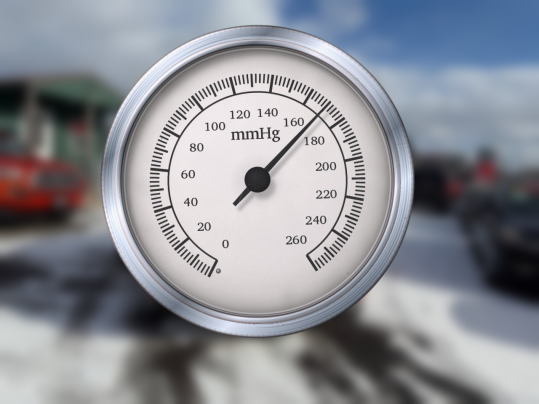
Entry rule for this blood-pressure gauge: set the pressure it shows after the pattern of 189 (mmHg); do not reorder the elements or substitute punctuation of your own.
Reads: 170 (mmHg)
